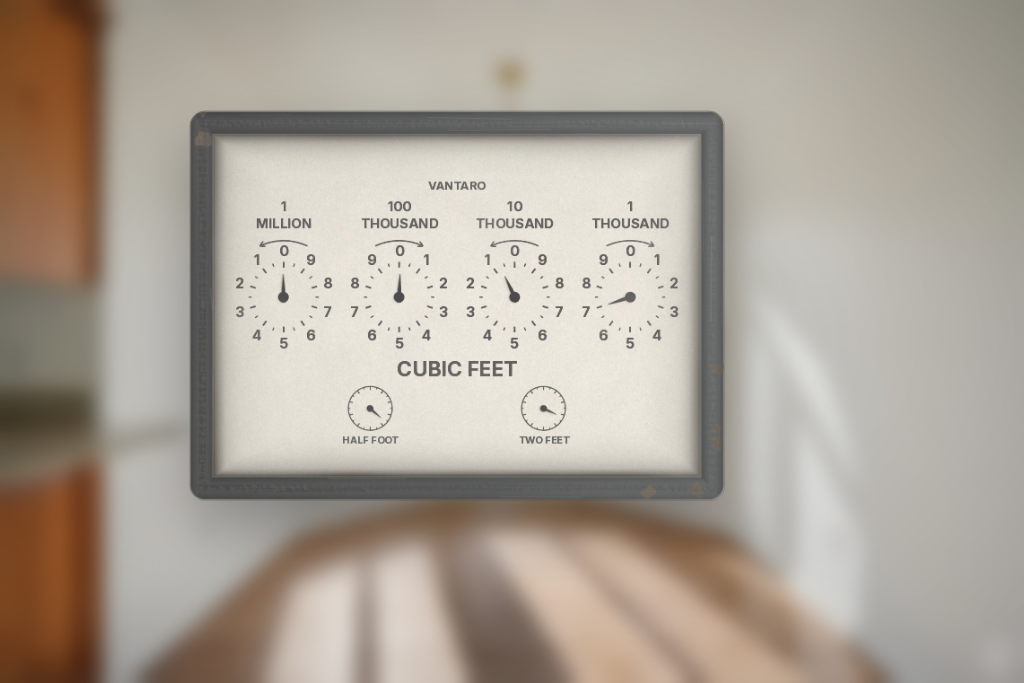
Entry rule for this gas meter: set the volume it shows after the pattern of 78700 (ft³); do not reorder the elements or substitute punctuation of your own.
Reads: 700 (ft³)
